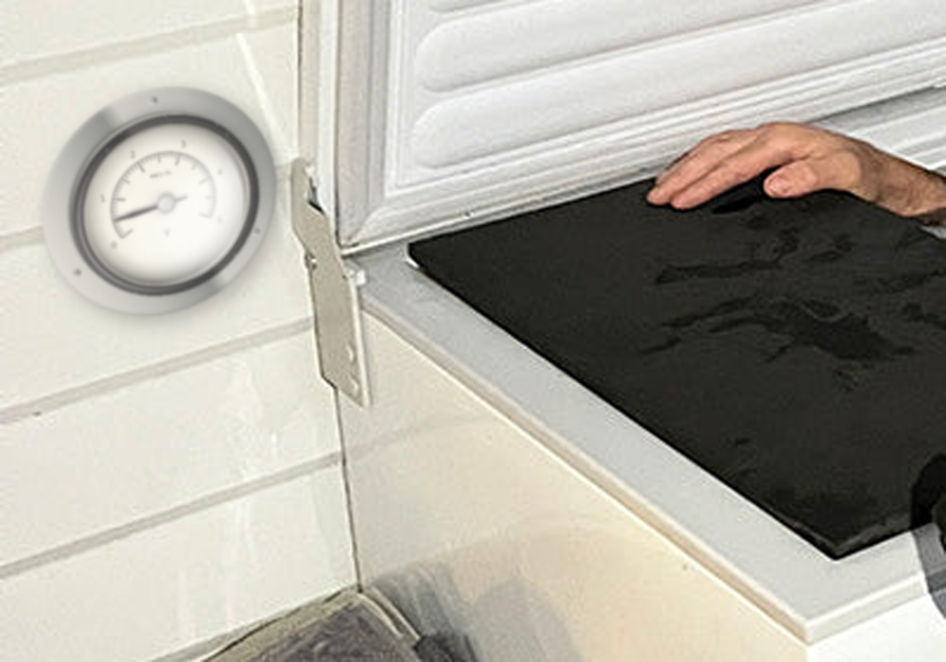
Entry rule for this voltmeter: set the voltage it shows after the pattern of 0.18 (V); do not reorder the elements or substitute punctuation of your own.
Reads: 0.5 (V)
